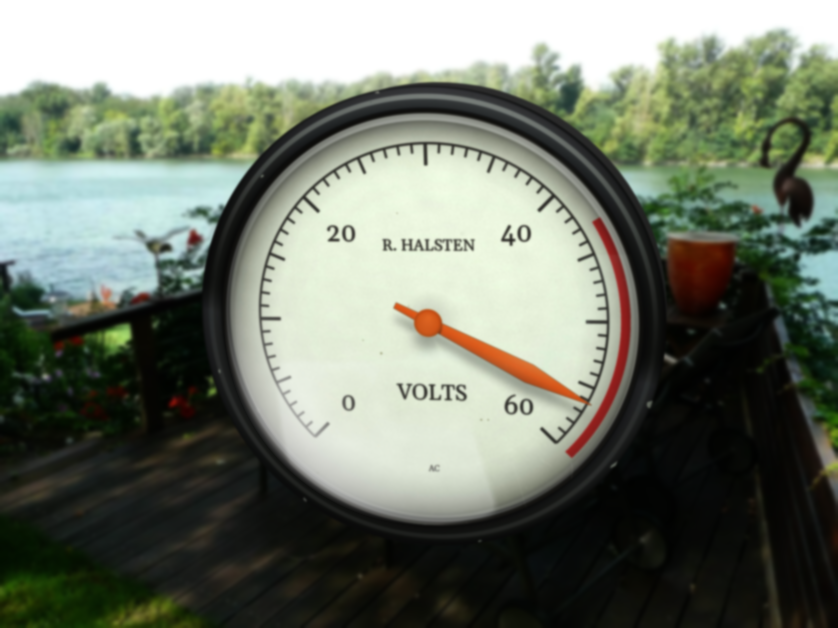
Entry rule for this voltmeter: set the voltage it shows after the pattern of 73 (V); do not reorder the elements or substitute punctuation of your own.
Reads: 56 (V)
